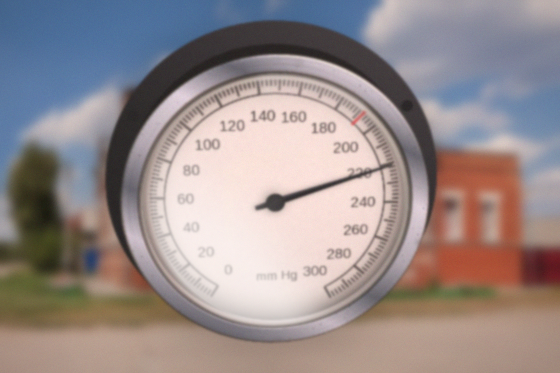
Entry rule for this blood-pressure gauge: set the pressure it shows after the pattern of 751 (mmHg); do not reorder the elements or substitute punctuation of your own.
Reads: 220 (mmHg)
